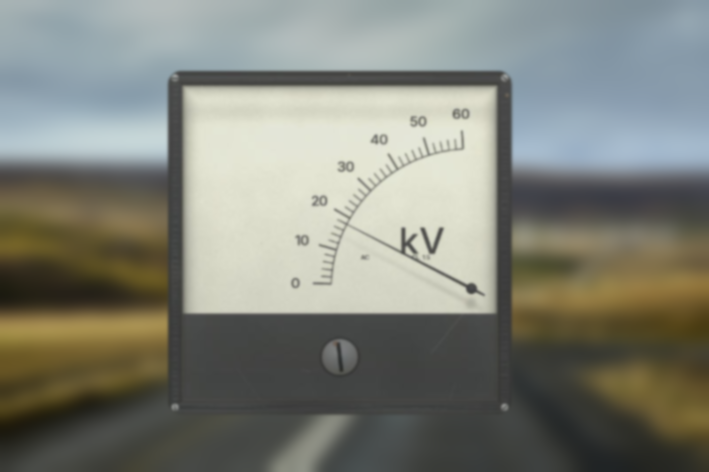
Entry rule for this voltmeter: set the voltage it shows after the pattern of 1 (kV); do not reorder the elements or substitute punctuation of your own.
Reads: 18 (kV)
